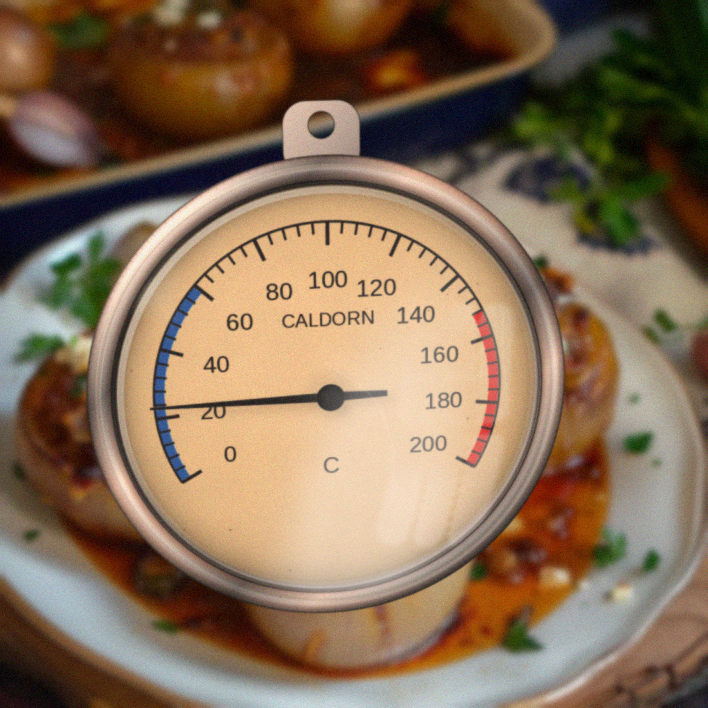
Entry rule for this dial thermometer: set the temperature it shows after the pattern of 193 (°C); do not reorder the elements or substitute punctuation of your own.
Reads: 24 (°C)
